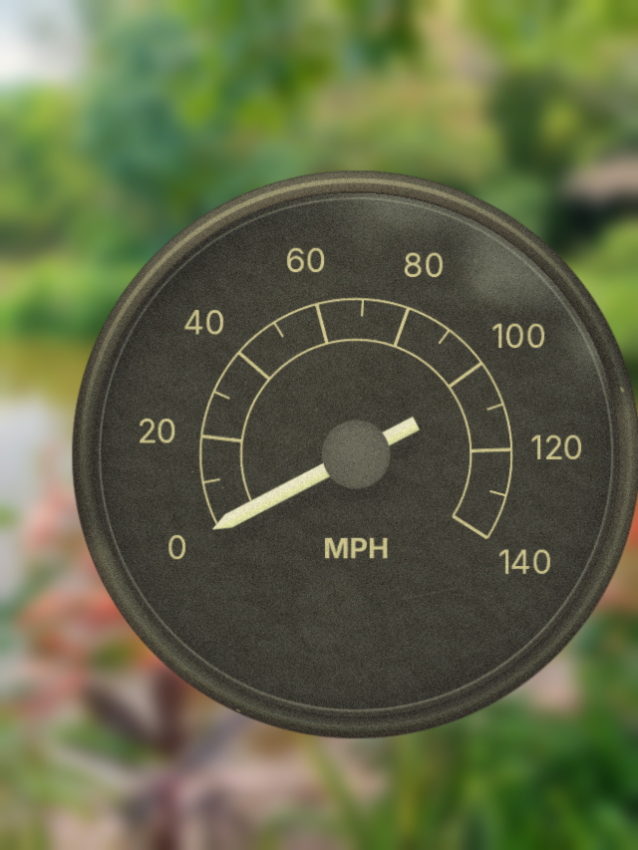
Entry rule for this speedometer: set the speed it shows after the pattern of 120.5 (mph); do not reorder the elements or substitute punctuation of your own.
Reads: 0 (mph)
